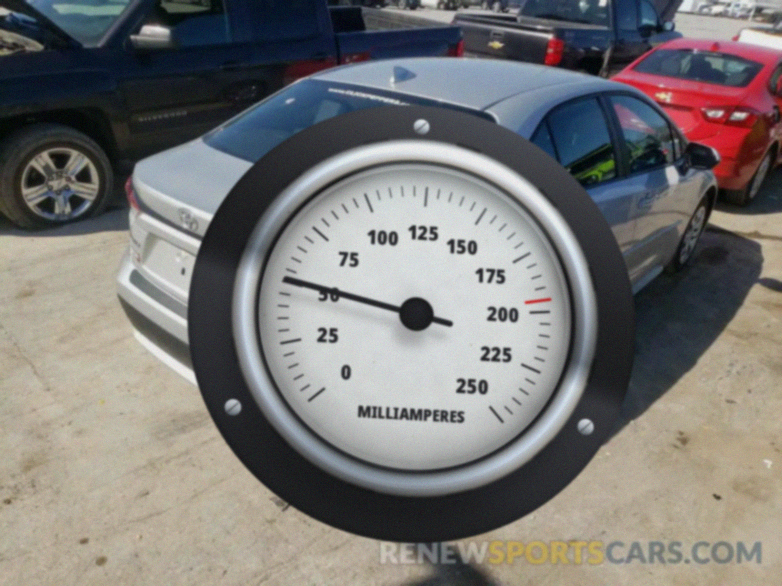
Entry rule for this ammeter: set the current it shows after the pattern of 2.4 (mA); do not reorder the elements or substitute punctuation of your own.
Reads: 50 (mA)
